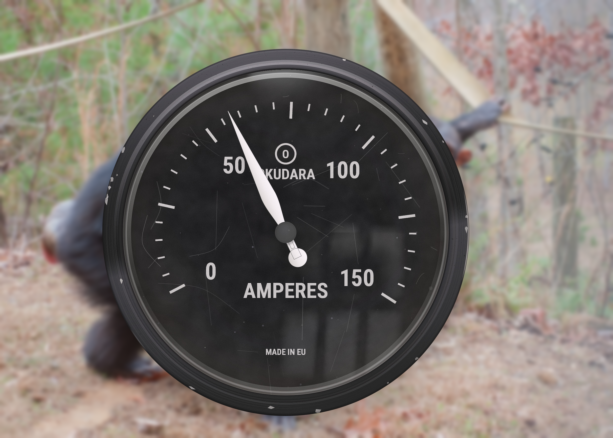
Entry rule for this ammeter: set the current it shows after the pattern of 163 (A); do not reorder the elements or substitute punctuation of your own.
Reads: 57.5 (A)
